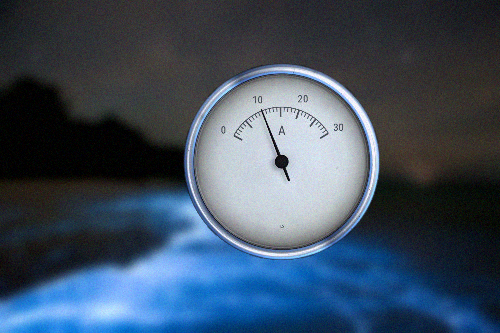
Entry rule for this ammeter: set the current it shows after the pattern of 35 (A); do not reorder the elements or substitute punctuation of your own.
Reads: 10 (A)
